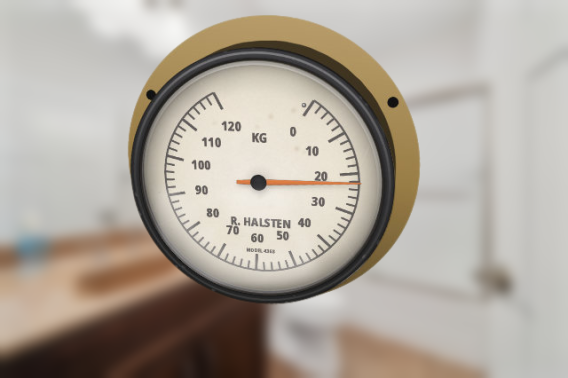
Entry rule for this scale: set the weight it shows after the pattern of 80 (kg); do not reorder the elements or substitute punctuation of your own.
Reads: 22 (kg)
